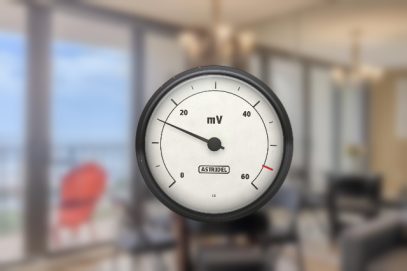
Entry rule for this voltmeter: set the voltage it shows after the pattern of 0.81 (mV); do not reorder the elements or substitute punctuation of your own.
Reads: 15 (mV)
